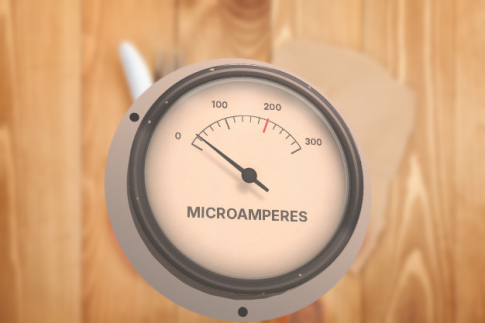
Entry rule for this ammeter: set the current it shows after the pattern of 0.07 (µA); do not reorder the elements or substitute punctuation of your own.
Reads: 20 (µA)
